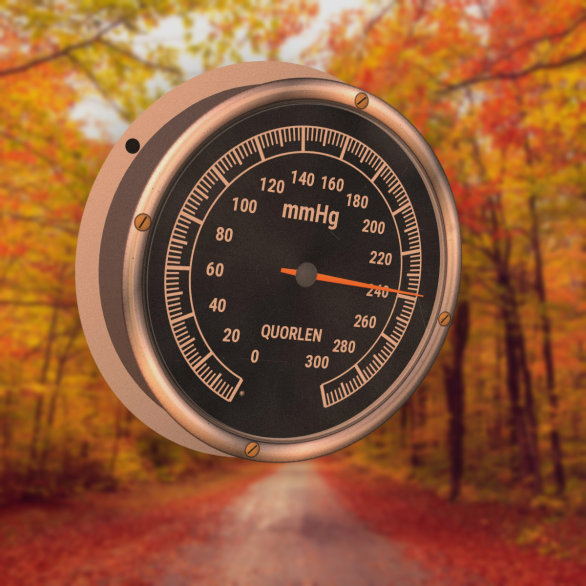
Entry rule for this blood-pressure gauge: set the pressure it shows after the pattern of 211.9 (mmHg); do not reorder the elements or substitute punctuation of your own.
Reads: 238 (mmHg)
